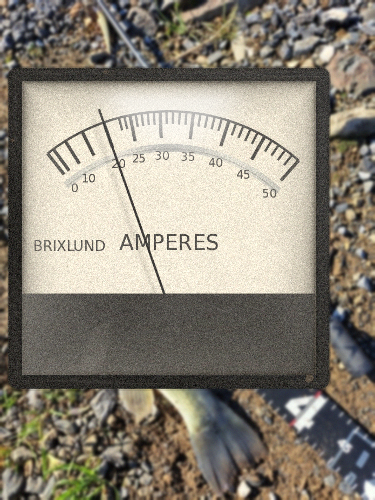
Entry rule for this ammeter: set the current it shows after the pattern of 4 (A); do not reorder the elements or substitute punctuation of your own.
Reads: 20 (A)
